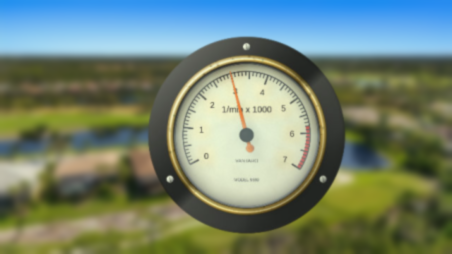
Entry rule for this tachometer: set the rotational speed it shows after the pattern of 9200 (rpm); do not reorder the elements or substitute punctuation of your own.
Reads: 3000 (rpm)
